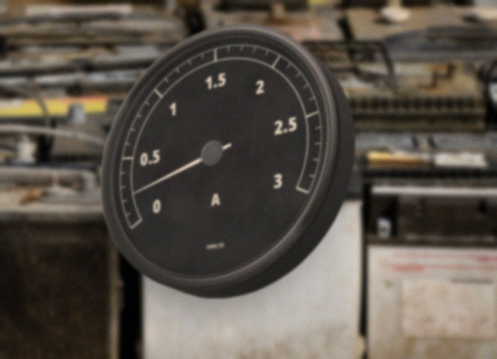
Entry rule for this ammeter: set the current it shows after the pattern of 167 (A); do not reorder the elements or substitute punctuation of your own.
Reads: 0.2 (A)
